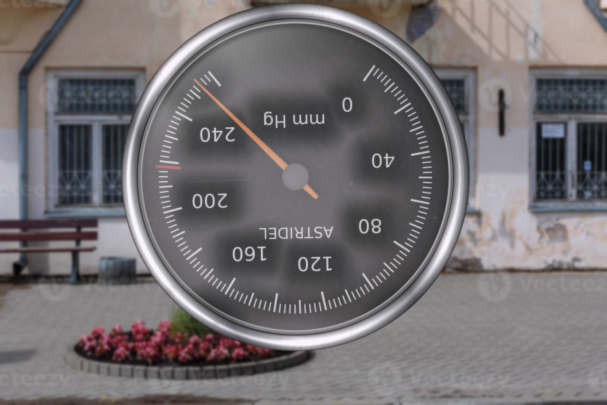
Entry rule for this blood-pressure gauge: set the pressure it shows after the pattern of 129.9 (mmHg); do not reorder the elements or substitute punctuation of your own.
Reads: 254 (mmHg)
